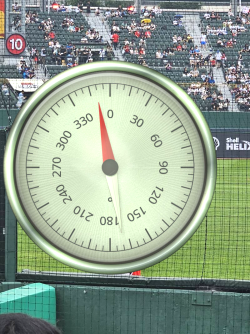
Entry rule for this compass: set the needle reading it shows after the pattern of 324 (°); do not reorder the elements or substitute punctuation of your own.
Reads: 350 (°)
